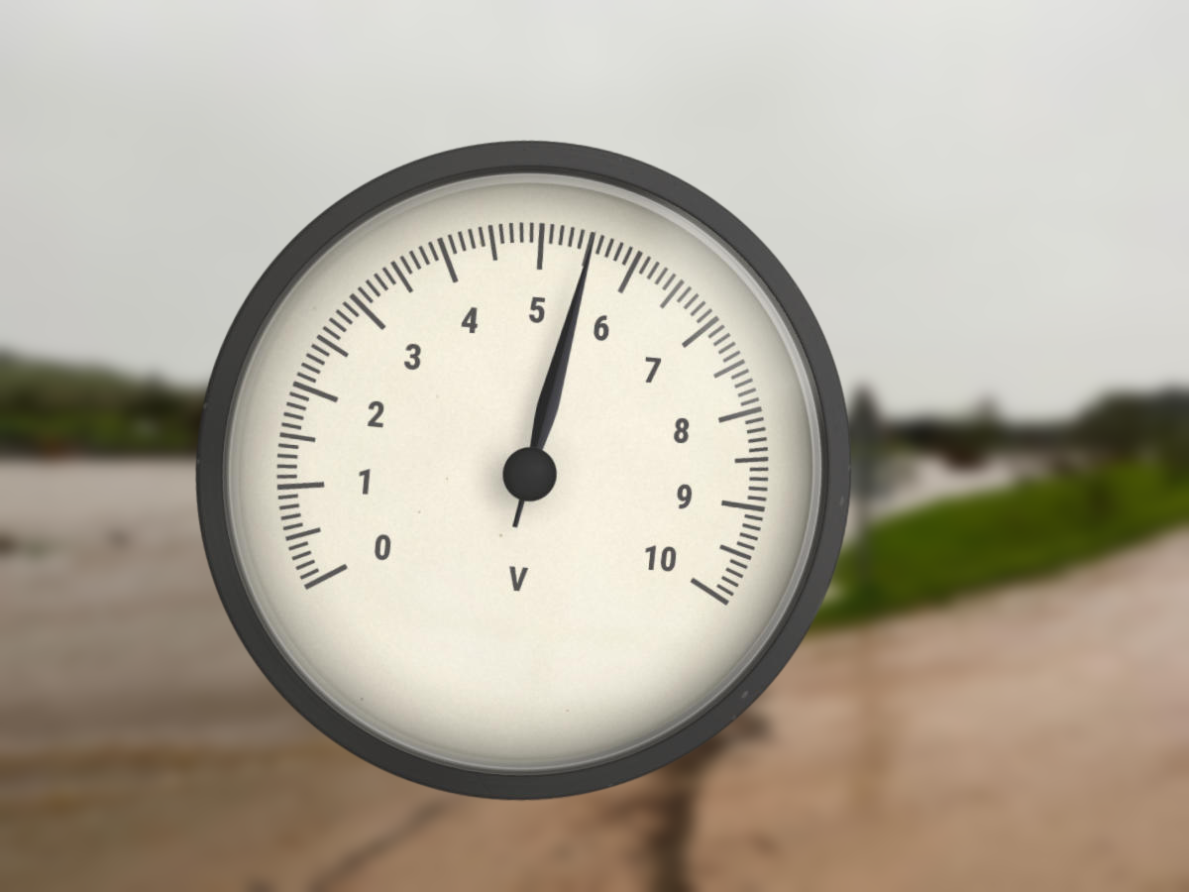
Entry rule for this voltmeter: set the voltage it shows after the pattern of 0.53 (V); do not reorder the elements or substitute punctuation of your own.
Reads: 5.5 (V)
